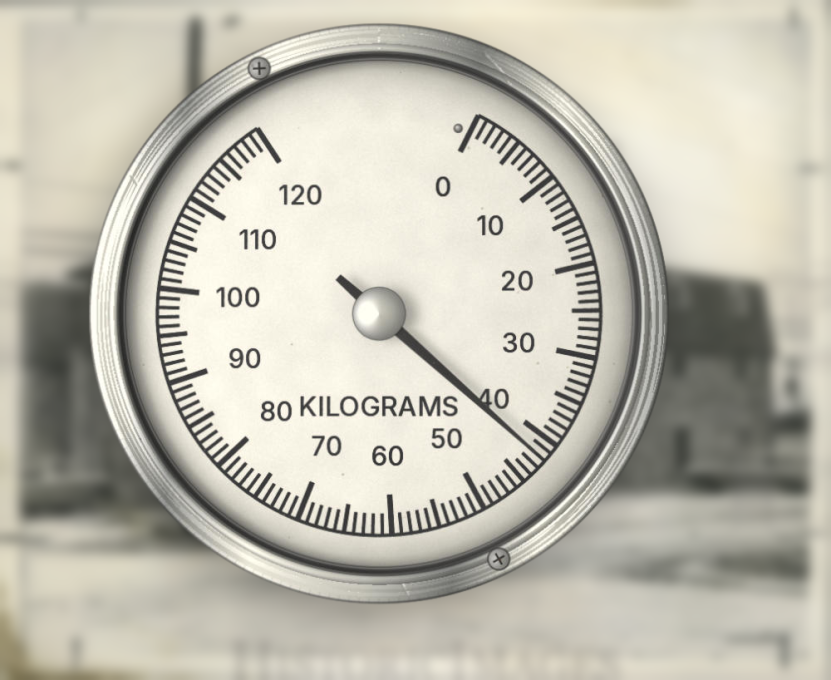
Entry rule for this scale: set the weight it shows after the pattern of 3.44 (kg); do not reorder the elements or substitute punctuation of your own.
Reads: 42 (kg)
